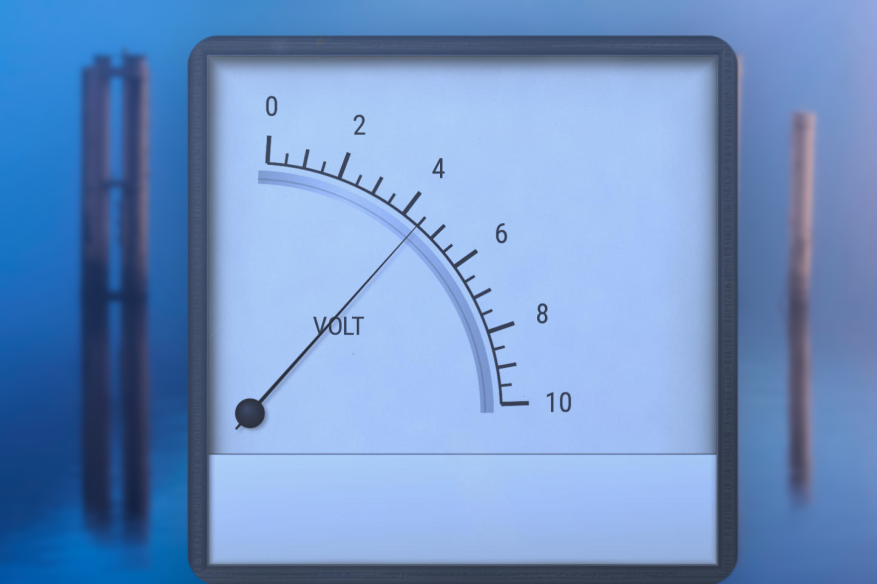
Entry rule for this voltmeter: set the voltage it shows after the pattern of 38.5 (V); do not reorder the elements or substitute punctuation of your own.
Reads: 4.5 (V)
